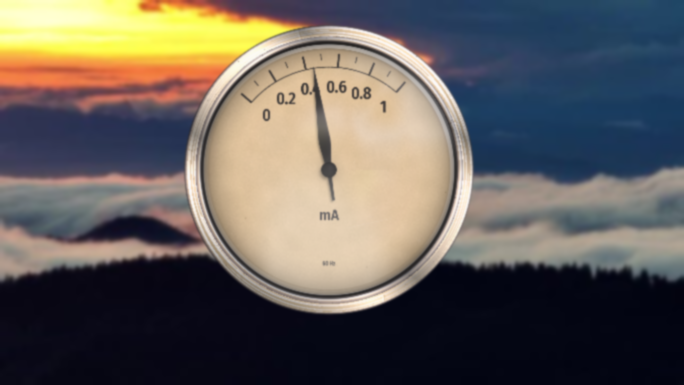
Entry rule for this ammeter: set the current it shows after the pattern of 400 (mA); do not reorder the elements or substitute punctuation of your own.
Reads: 0.45 (mA)
